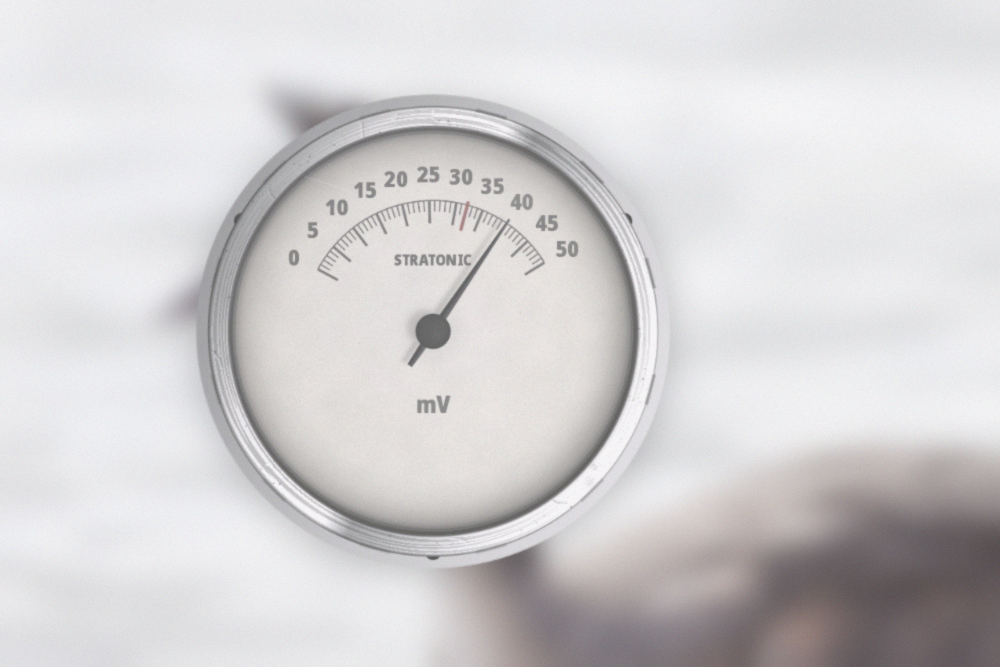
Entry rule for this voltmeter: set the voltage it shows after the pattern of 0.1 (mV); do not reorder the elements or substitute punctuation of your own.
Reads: 40 (mV)
